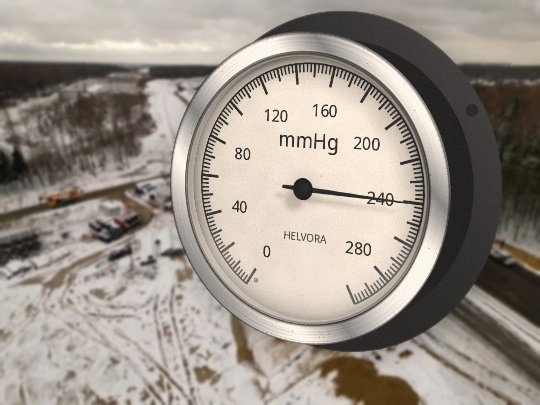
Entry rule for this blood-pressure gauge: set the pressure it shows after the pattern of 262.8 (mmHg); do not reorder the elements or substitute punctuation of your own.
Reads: 240 (mmHg)
